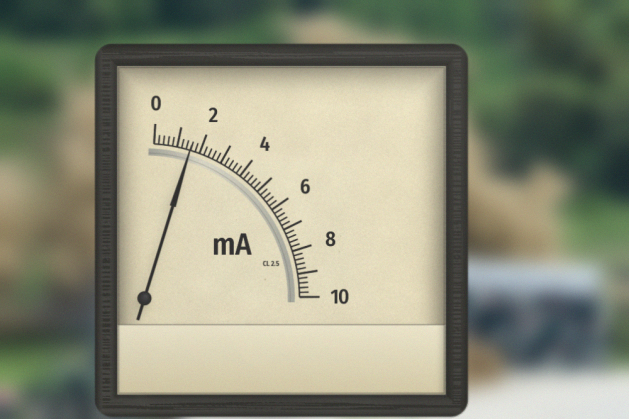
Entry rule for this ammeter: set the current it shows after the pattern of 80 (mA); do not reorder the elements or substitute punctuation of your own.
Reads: 1.6 (mA)
